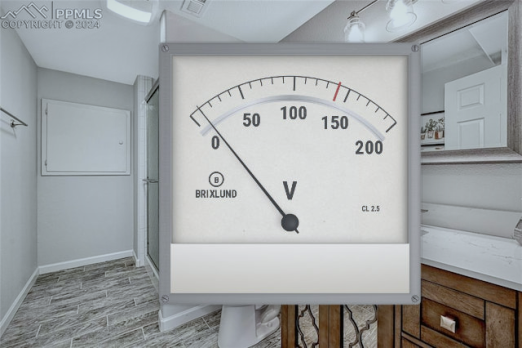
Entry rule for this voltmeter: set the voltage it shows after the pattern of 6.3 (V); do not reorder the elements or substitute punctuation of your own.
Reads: 10 (V)
